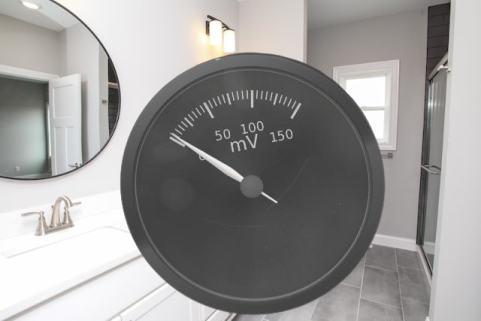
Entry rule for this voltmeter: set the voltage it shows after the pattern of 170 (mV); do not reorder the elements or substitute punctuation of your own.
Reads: 5 (mV)
